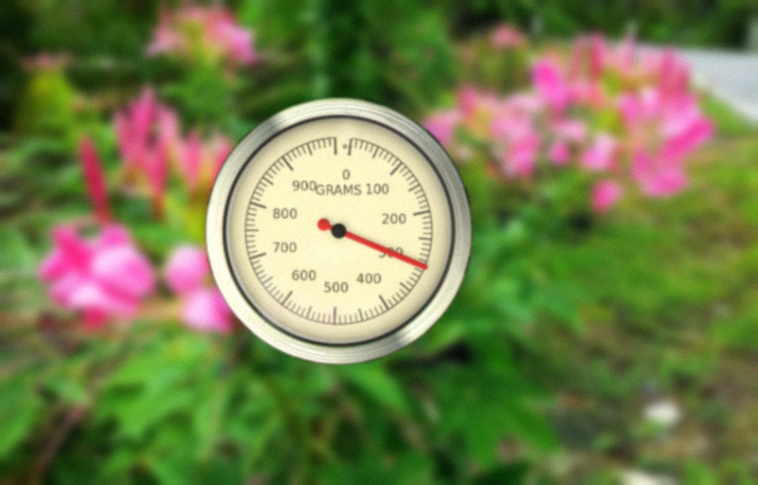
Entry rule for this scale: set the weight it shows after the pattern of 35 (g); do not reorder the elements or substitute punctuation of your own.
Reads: 300 (g)
